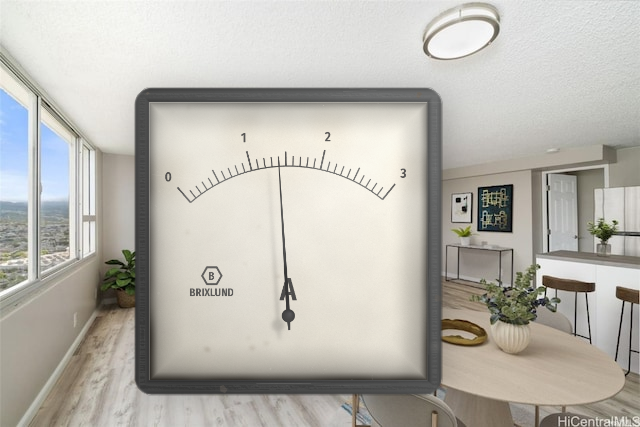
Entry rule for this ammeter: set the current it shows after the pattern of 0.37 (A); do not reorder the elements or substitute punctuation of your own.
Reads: 1.4 (A)
